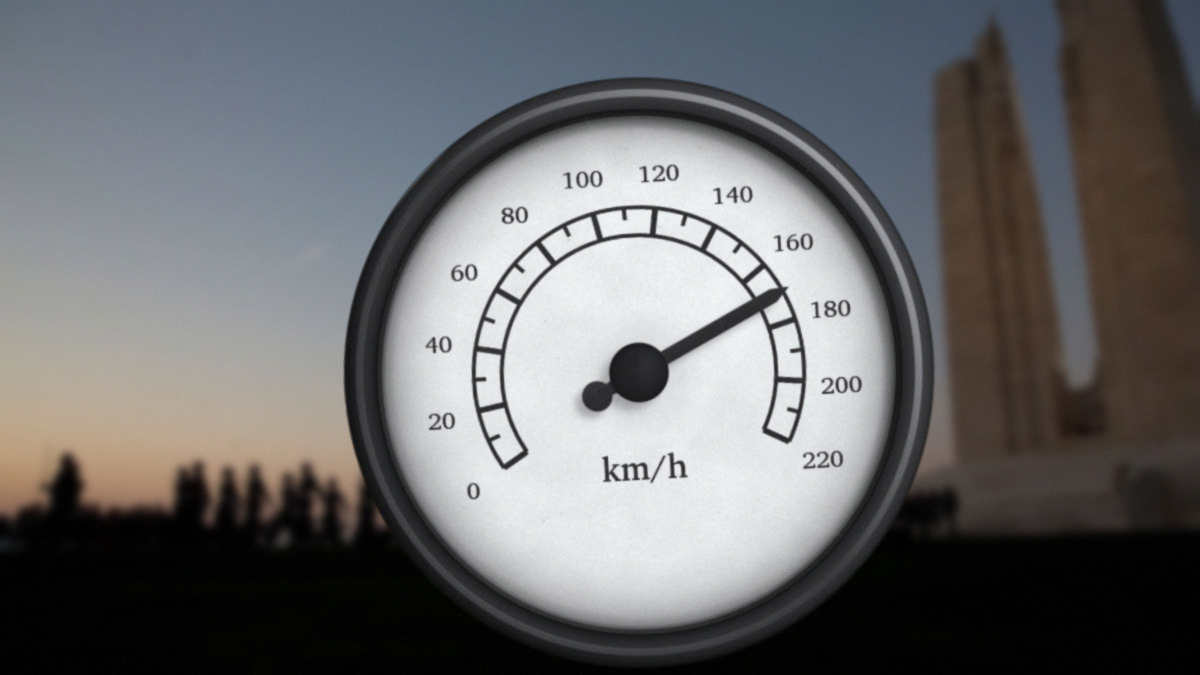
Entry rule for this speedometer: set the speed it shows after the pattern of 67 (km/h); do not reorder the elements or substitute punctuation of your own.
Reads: 170 (km/h)
